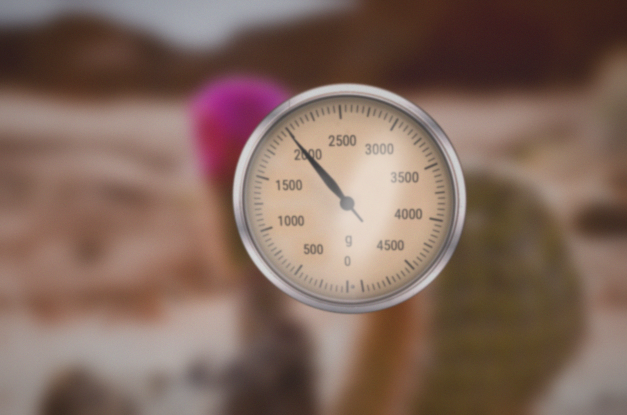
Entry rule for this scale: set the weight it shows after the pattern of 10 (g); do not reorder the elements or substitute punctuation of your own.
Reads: 2000 (g)
